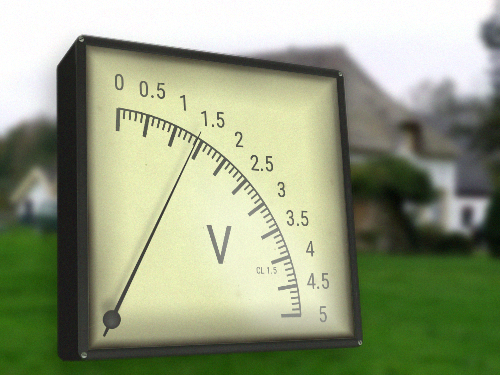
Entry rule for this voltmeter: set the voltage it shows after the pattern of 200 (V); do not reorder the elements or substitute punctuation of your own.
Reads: 1.4 (V)
